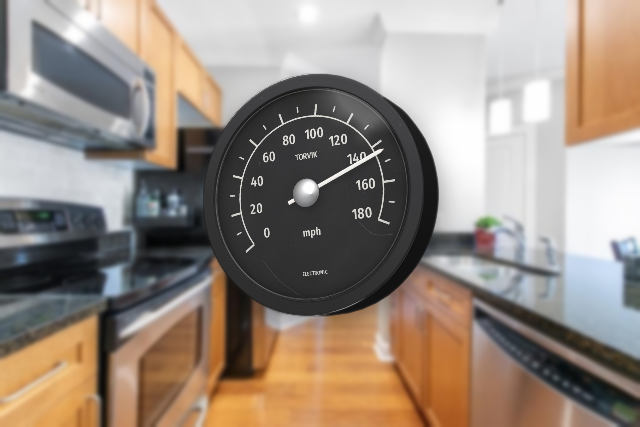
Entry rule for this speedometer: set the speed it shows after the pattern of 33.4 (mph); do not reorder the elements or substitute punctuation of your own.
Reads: 145 (mph)
